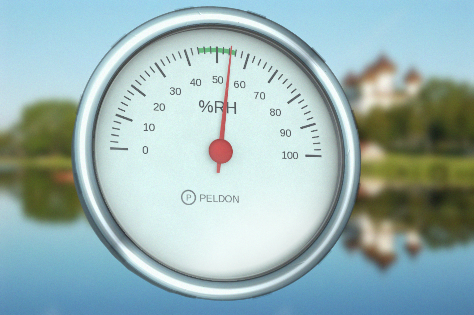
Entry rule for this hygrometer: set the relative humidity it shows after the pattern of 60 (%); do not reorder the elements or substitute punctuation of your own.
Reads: 54 (%)
